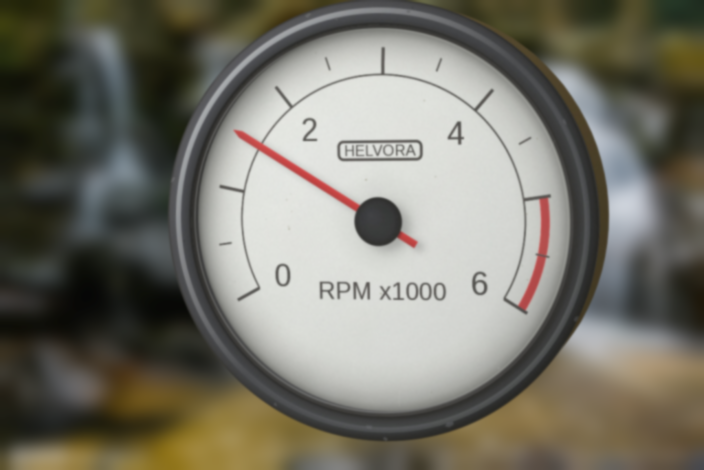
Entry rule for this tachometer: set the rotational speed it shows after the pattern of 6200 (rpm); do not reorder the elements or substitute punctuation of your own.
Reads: 1500 (rpm)
